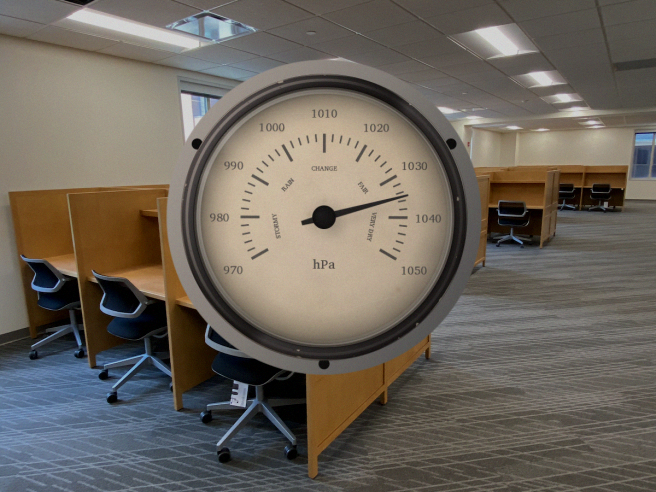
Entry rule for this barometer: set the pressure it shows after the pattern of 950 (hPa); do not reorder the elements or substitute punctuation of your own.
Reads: 1035 (hPa)
